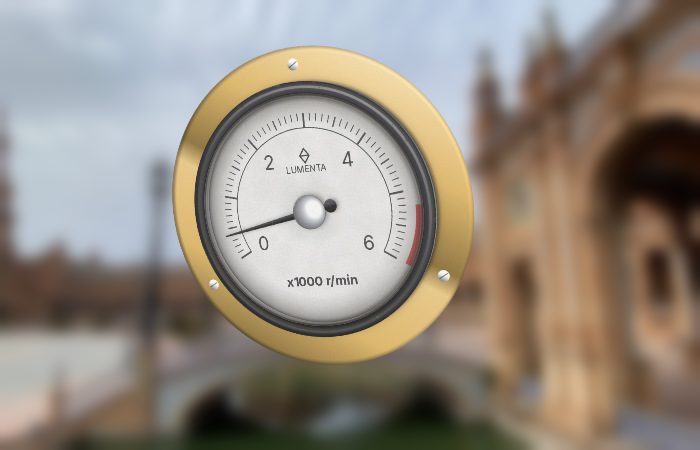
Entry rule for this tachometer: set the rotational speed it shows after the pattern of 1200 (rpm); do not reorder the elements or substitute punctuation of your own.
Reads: 400 (rpm)
